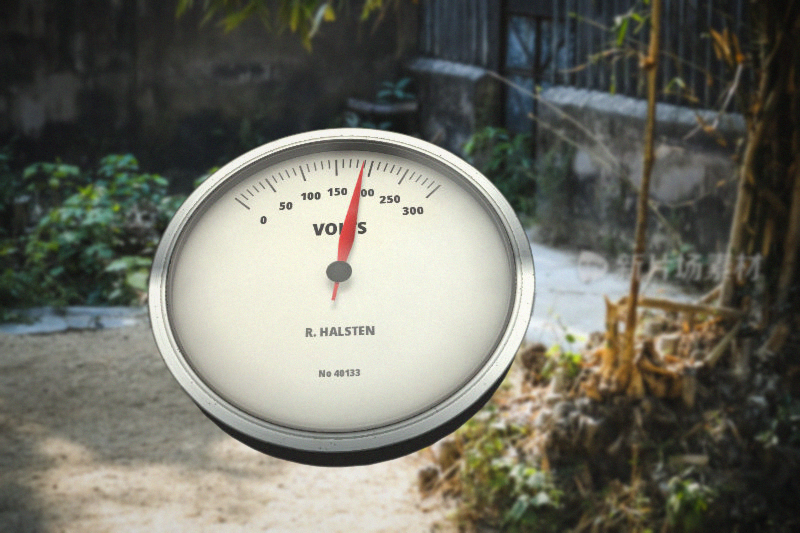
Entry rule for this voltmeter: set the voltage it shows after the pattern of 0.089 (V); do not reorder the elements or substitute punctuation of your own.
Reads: 190 (V)
